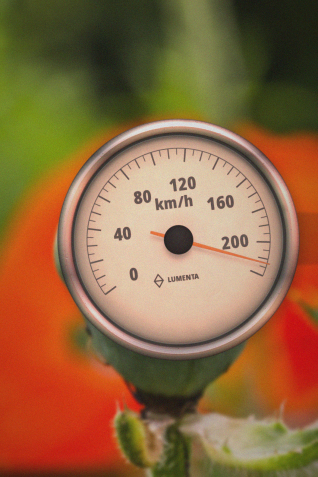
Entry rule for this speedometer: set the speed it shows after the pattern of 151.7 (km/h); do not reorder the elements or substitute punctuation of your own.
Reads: 212.5 (km/h)
